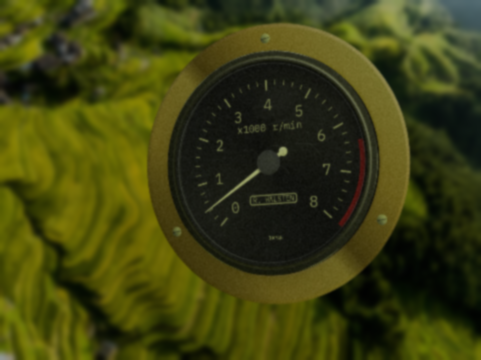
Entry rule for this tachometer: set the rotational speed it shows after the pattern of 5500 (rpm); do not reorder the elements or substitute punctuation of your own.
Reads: 400 (rpm)
